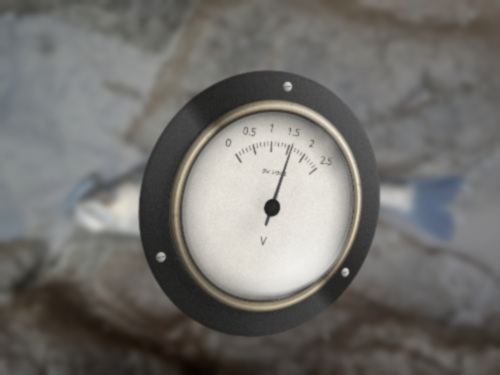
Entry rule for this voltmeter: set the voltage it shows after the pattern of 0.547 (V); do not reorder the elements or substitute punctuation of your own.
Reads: 1.5 (V)
